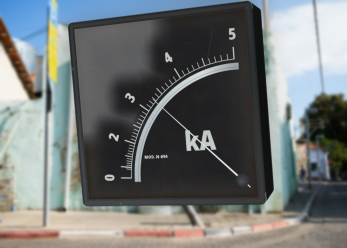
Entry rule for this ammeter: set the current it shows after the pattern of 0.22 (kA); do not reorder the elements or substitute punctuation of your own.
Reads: 3.3 (kA)
